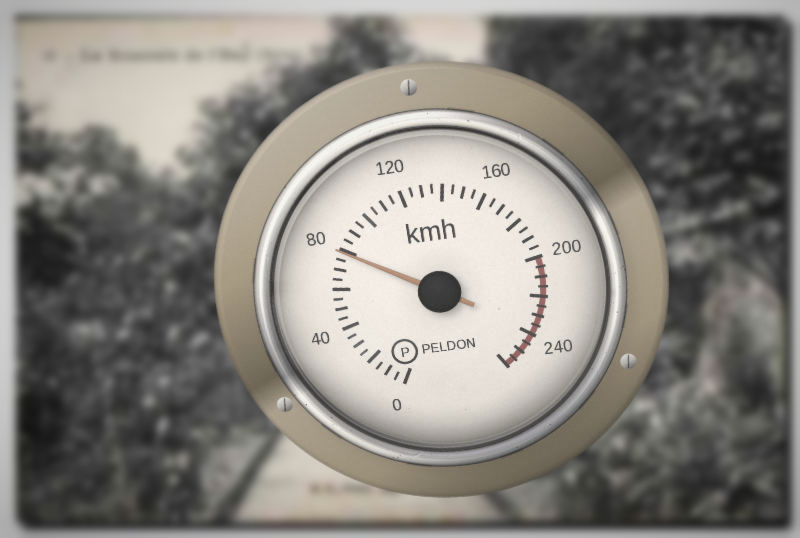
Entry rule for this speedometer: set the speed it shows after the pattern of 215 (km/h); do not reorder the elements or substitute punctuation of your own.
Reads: 80 (km/h)
